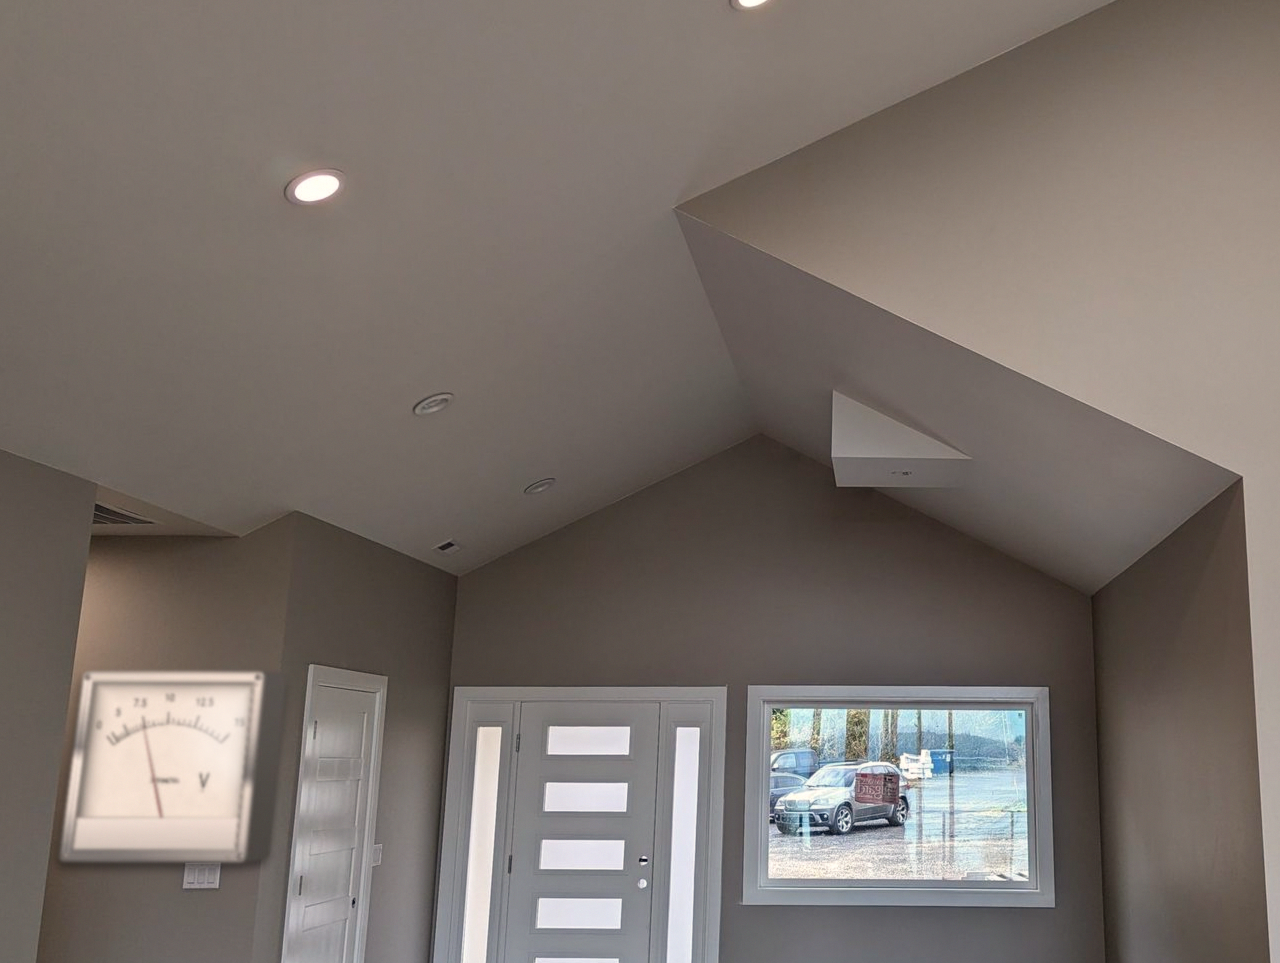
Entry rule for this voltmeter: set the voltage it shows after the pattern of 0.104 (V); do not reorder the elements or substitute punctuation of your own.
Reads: 7.5 (V)
